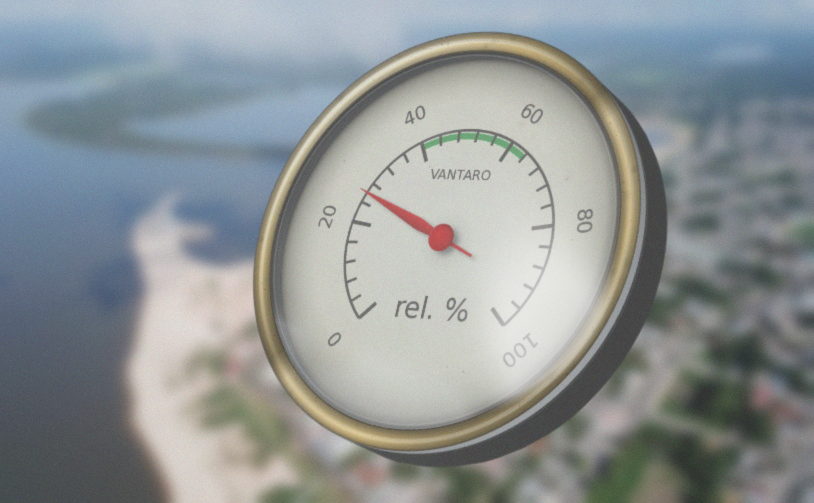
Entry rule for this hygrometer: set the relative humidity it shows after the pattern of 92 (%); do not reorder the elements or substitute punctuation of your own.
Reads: 26 (%)
